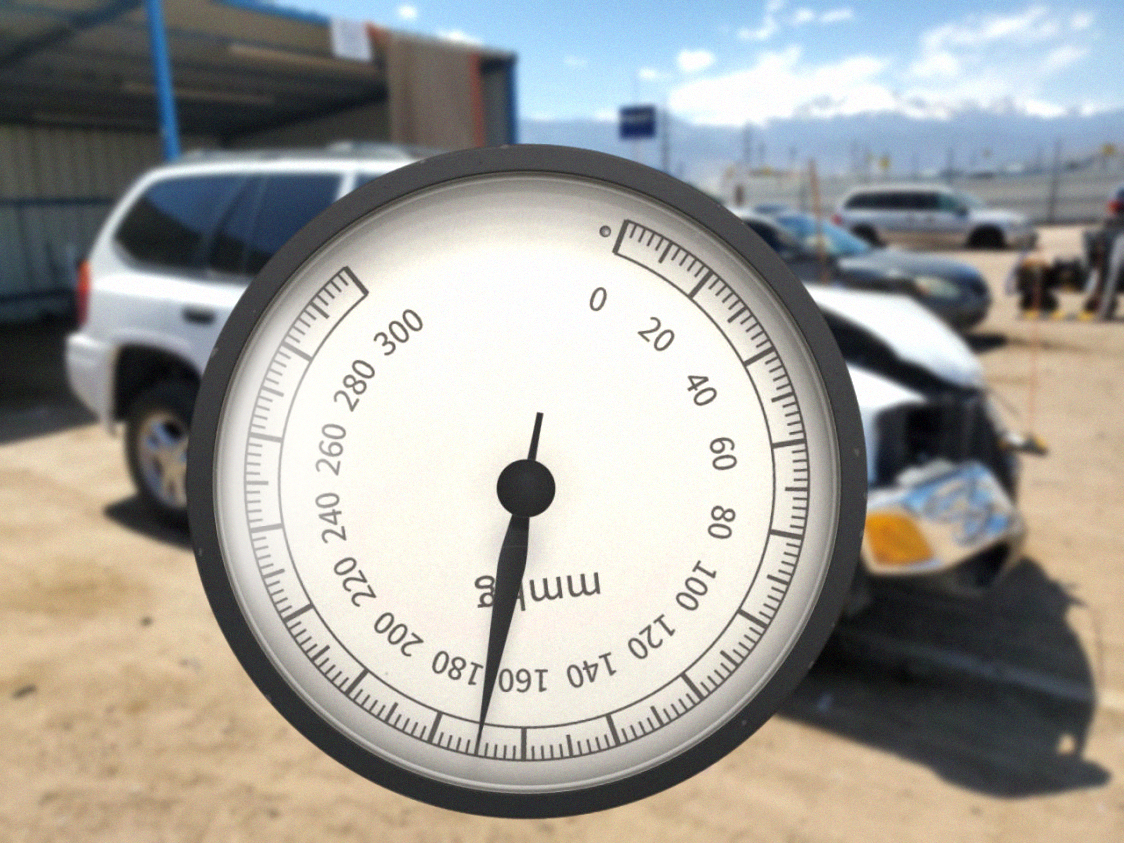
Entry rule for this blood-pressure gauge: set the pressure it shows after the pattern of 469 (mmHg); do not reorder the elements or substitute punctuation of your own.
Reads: 170 (mmHg)
